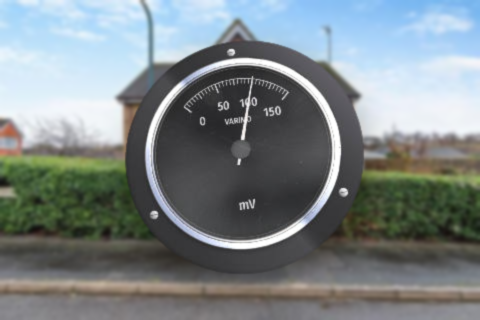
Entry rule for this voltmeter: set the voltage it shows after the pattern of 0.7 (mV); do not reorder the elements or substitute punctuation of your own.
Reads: 100 (mV)
